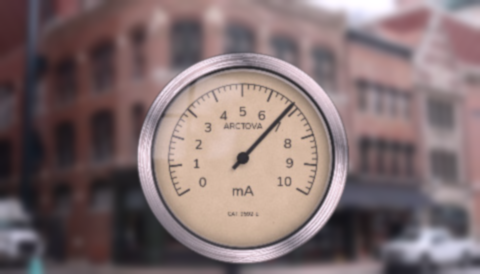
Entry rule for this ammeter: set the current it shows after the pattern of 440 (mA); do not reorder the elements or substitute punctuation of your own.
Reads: 6.8 (mA)
